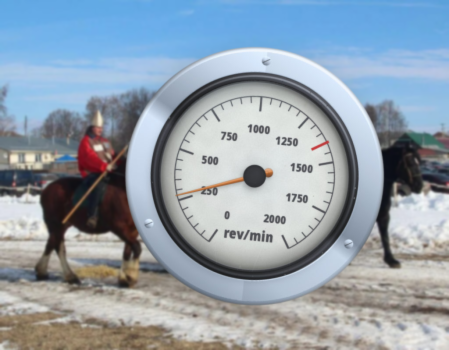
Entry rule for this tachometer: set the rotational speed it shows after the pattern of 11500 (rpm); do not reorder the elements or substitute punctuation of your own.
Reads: 275 (rpm)
